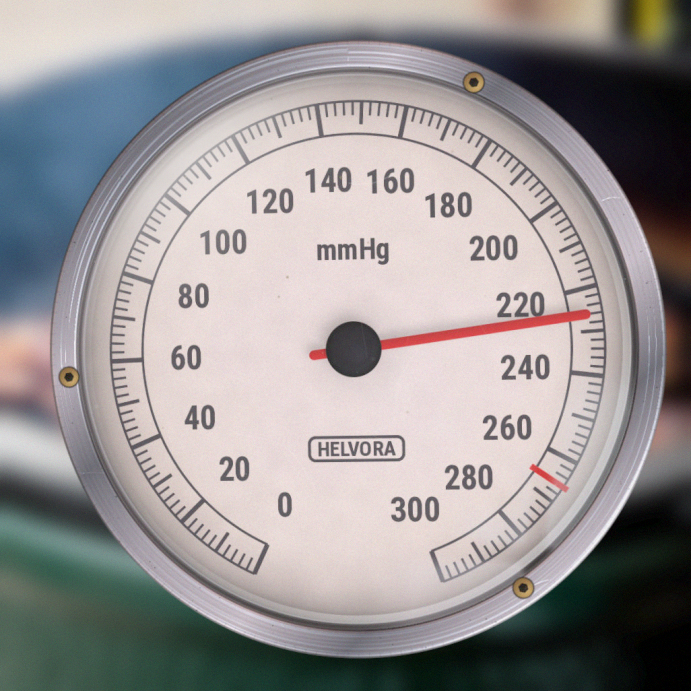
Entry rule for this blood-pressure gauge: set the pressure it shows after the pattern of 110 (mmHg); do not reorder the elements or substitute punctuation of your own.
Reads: 226 (mmHg)
